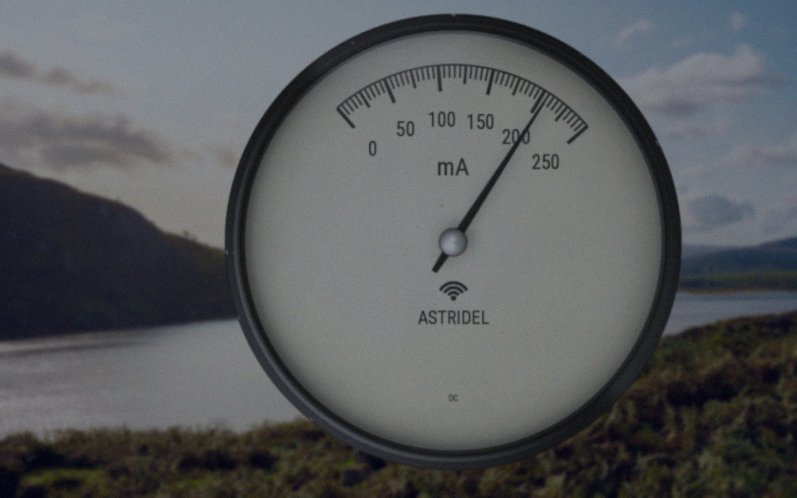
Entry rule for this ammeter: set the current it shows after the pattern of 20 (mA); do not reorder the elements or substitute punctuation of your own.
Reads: 205 (mA)
